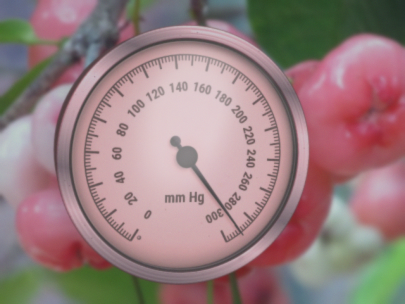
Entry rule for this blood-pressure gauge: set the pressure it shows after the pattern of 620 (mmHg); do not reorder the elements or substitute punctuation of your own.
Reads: 290 (mmHg)
